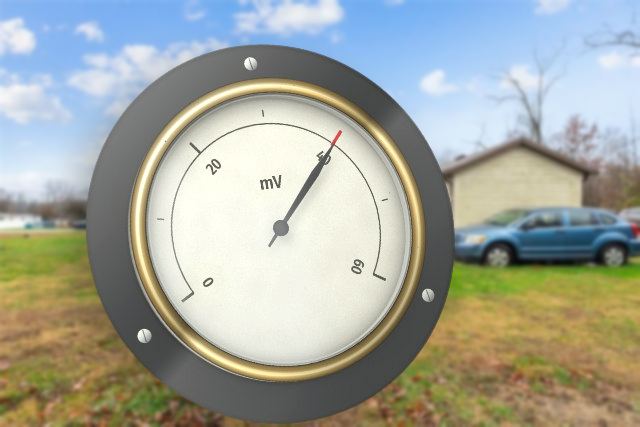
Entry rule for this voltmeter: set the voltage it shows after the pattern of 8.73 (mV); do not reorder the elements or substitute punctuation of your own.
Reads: 40 (mV)
